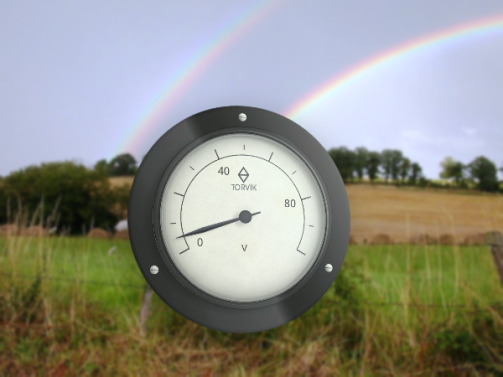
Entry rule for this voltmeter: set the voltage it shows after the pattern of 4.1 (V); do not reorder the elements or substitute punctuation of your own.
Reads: 5 (V)
